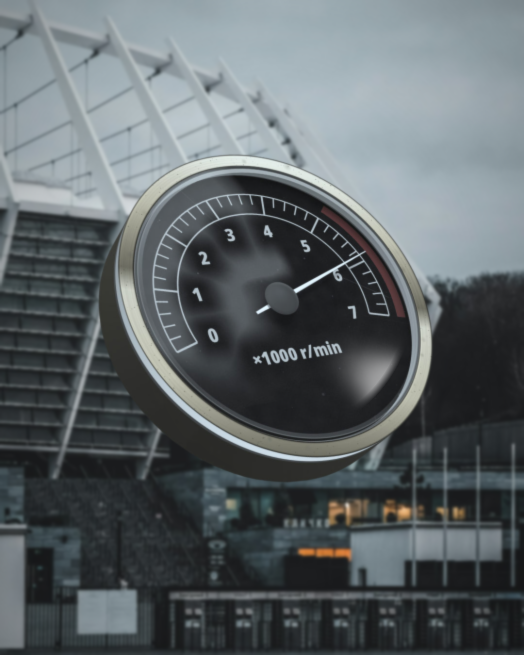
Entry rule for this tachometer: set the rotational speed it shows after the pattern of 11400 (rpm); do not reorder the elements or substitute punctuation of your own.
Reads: 5900 (rpm)
